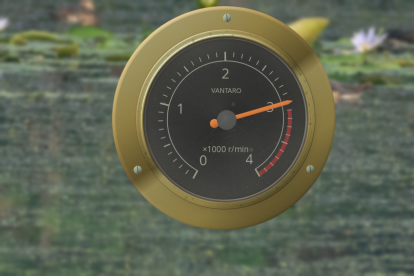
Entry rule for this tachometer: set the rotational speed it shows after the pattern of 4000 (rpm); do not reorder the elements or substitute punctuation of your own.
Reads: 3000 (rpm)
